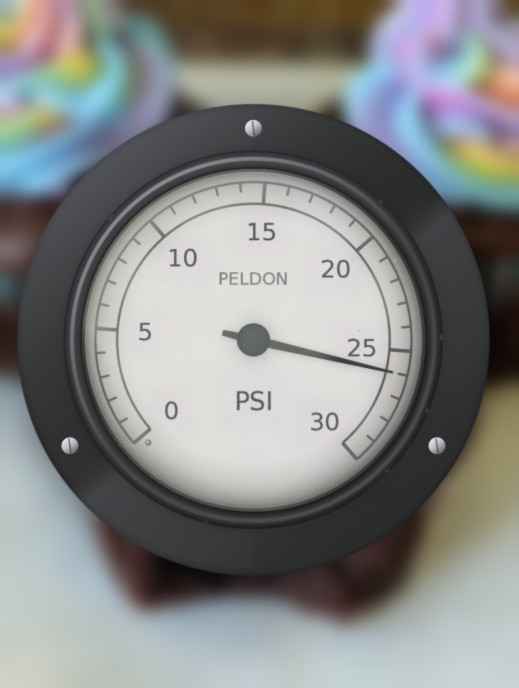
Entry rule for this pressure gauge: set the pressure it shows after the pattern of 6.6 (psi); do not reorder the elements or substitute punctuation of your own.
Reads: 26 (psi)
